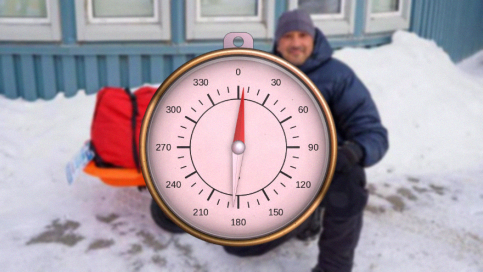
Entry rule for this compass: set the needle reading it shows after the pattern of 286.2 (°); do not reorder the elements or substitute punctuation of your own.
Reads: 5 (°)
